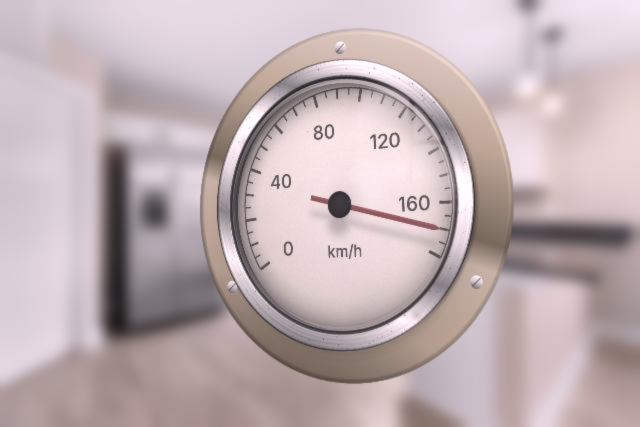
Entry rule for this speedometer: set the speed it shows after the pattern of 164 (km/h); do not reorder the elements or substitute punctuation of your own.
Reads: 170 (km/h)
